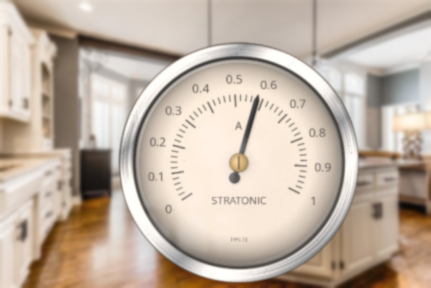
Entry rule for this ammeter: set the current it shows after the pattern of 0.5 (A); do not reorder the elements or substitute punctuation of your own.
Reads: 0.58 (A)
